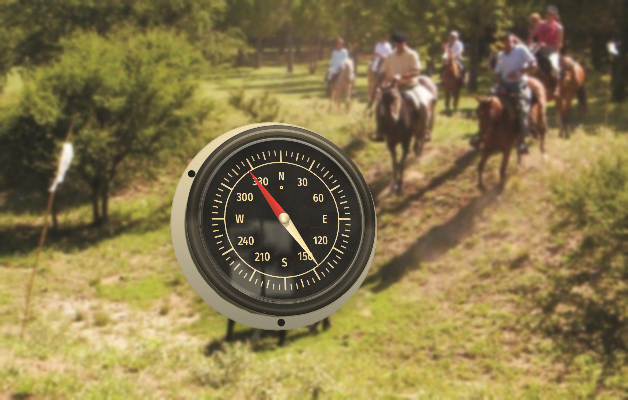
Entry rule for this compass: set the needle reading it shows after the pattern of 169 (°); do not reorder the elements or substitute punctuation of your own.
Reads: 325 (°)
